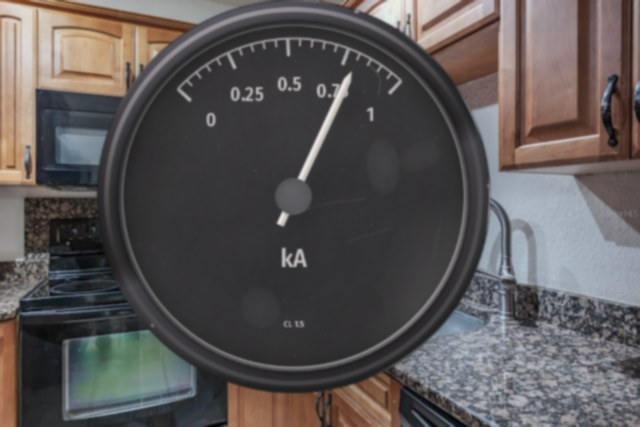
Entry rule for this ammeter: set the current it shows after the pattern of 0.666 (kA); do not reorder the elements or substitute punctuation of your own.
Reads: 0.8 (kA)
